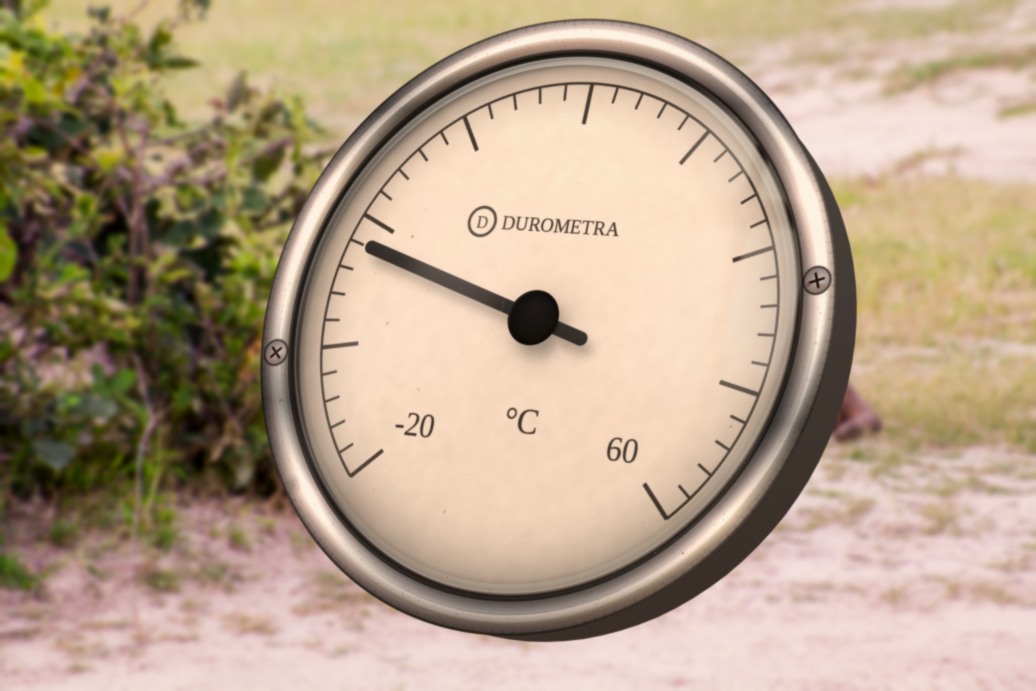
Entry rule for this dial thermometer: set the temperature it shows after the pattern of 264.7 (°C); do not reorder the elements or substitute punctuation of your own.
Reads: -2 (°C)
